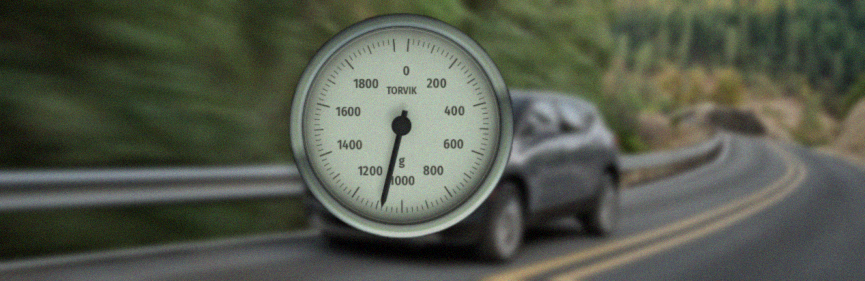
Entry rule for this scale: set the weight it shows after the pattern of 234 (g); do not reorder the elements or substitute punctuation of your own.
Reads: 1080 (g)
